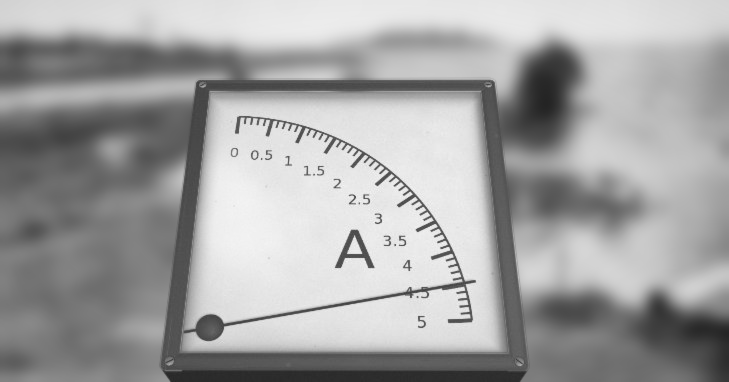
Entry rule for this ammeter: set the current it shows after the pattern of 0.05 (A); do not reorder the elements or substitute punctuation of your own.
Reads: 4.5 (A)
